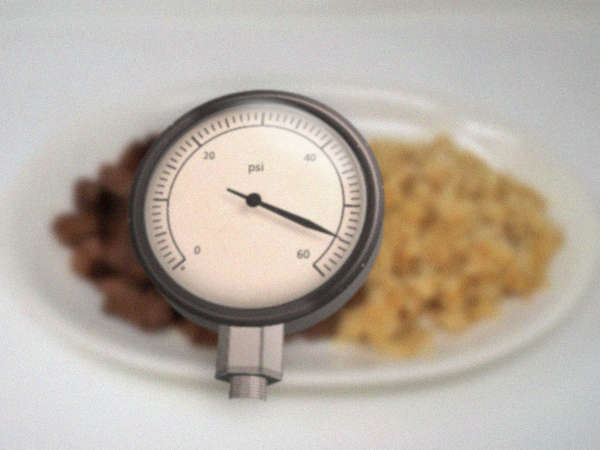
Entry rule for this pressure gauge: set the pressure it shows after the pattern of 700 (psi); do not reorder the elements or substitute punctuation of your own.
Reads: 55 (psi)
